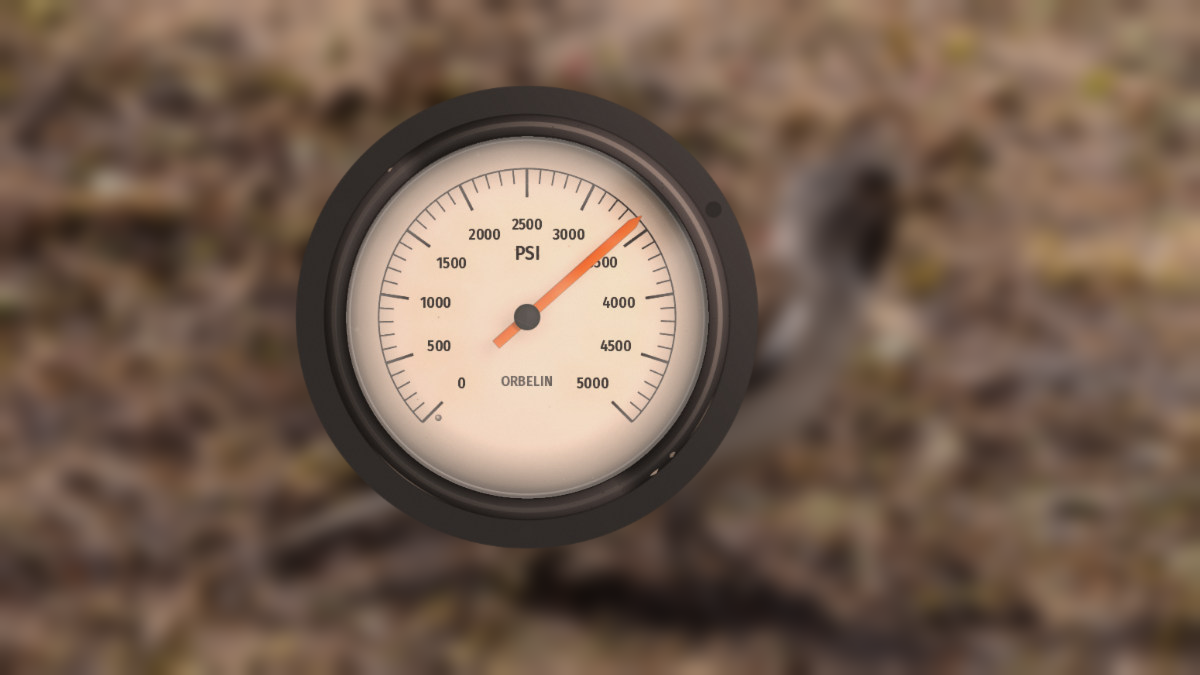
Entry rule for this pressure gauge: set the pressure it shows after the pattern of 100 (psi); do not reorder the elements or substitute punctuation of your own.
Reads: 3400 (psi)
